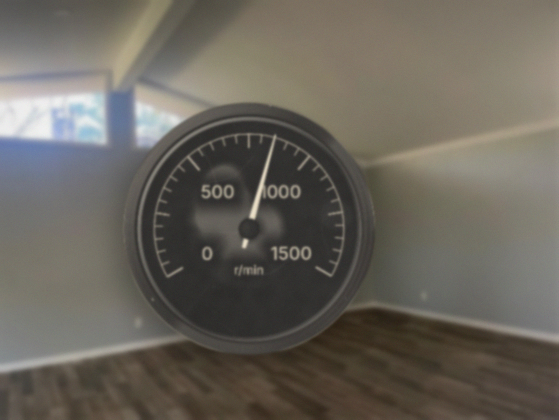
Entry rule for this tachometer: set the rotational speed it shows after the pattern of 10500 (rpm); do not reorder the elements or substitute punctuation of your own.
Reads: 850 (rpm)
